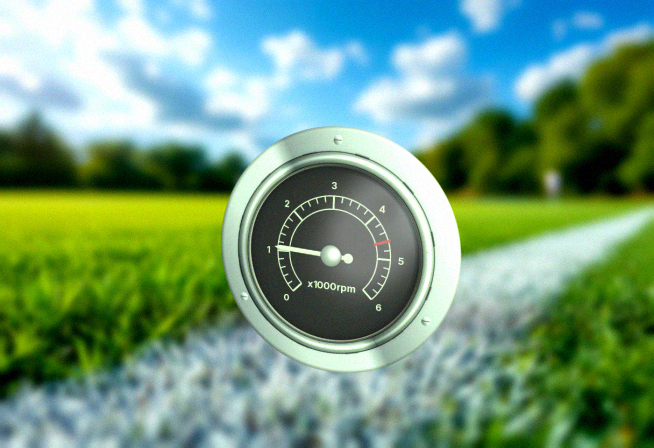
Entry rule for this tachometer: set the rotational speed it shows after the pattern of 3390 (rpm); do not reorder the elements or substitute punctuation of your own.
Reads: 1100 (rpm)
